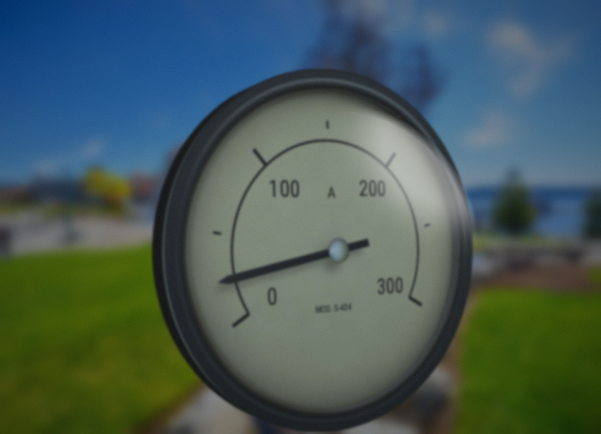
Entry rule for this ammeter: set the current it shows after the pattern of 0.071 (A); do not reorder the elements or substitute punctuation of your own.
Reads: 25 (A)
